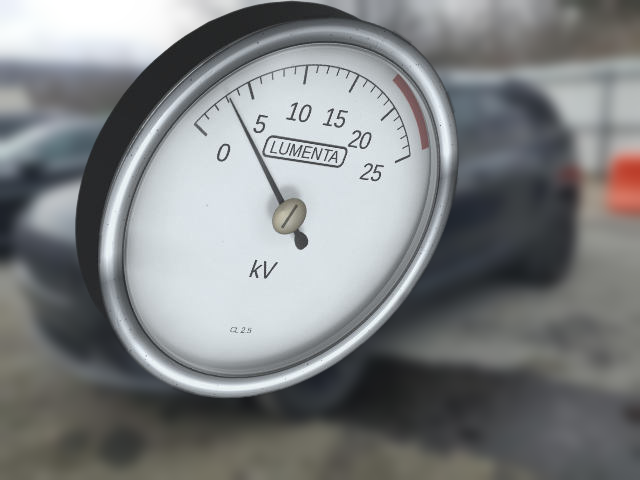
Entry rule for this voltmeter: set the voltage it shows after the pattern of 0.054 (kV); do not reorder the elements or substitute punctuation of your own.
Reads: 3 (kV)
